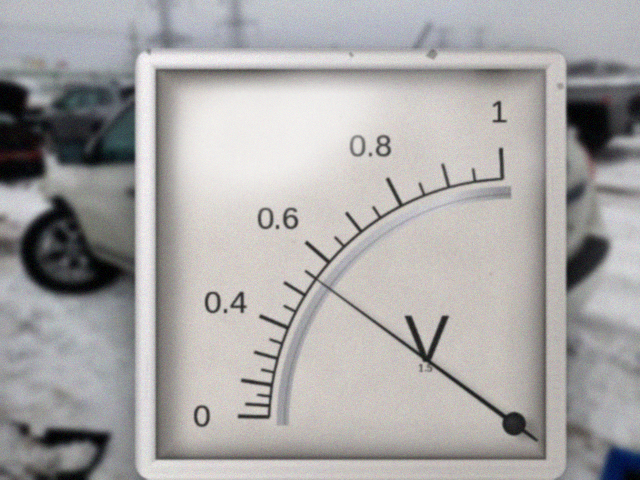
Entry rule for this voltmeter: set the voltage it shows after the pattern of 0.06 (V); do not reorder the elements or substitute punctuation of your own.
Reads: 0.55 (V)
